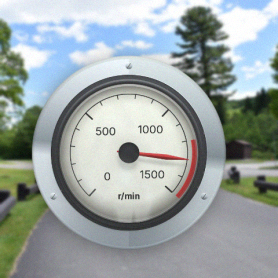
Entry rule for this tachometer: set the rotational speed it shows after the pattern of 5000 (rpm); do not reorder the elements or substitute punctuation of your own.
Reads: 1300 (rpm)
